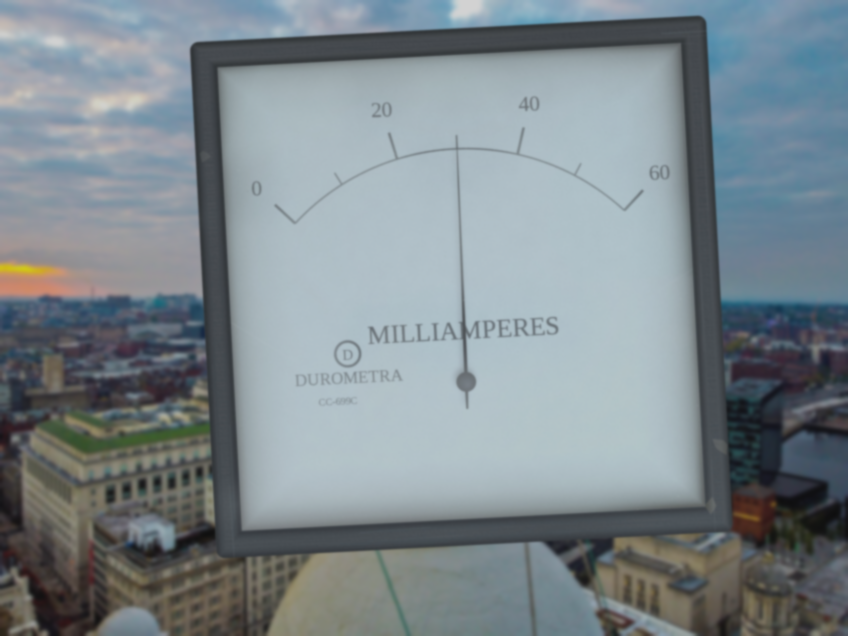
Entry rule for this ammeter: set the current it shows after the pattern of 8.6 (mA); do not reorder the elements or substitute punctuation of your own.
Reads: 30 (mA)
